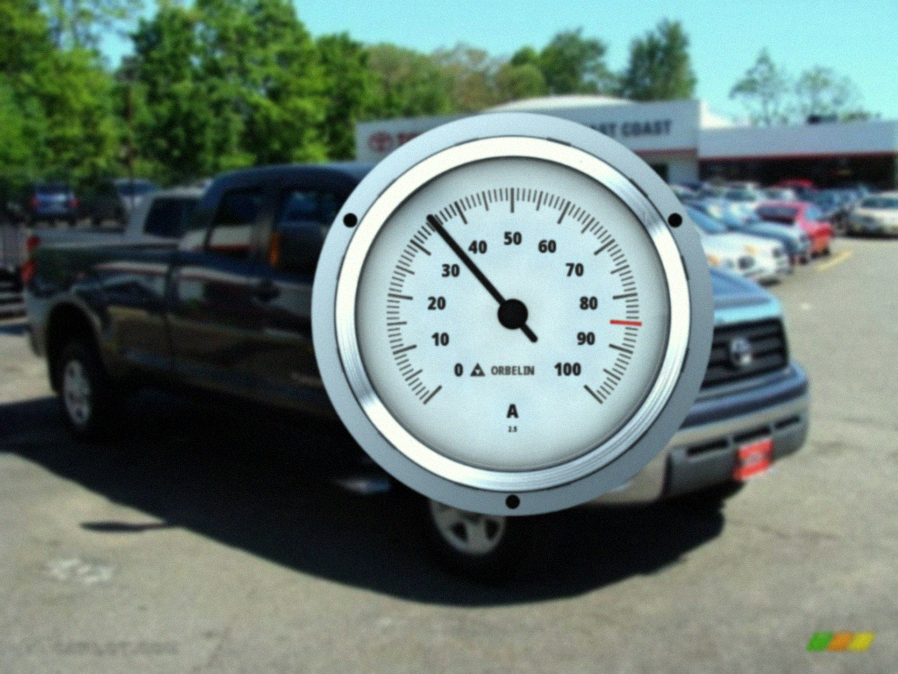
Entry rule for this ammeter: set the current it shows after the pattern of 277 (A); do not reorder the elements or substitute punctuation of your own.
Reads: 35 (A)
